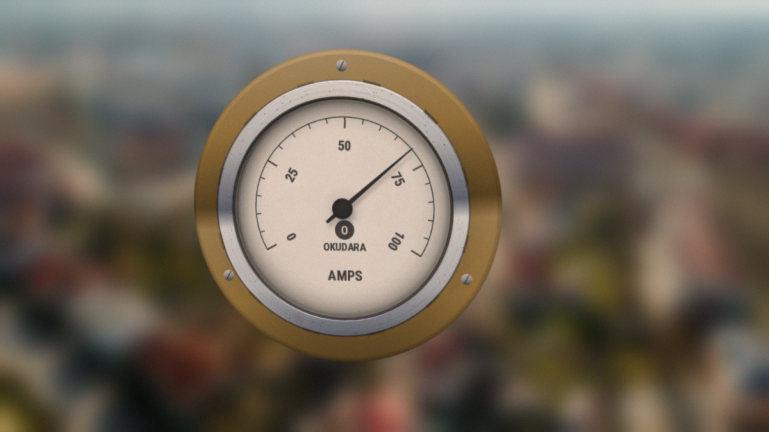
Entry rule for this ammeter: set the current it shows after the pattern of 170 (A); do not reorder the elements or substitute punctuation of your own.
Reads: 70 (A)
